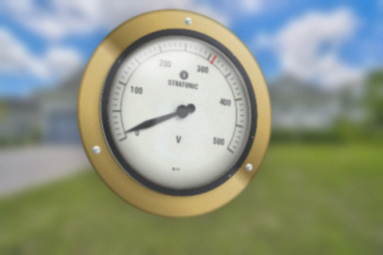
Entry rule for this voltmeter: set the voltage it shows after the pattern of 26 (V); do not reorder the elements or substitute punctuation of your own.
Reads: 10 (V)
